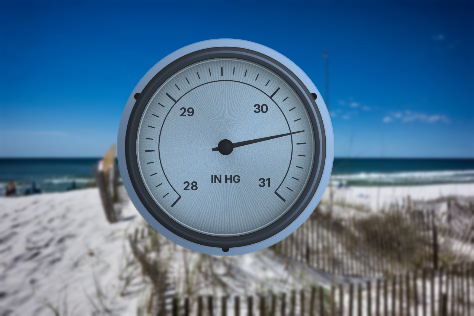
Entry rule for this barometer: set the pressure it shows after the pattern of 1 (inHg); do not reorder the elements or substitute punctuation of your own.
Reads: 30.4 (inHg)
